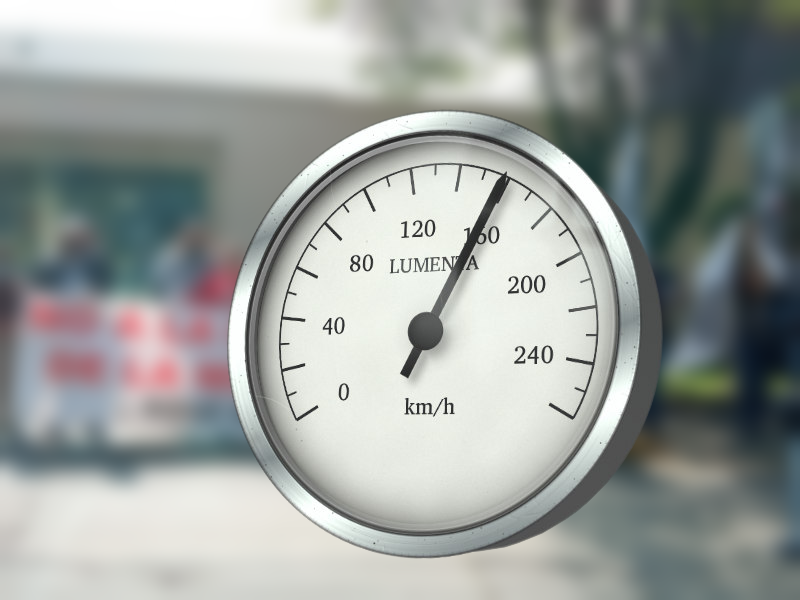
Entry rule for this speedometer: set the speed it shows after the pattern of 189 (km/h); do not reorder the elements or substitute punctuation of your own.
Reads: 160 (km/h)
